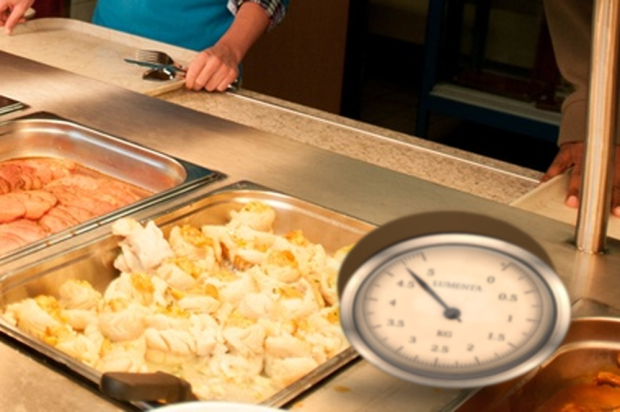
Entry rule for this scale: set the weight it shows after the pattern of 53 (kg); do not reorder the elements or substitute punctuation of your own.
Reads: 4.75 (kg)
